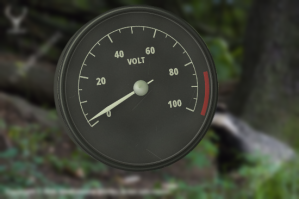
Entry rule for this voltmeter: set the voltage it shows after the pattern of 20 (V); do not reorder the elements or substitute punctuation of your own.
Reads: 2.5 (V)
